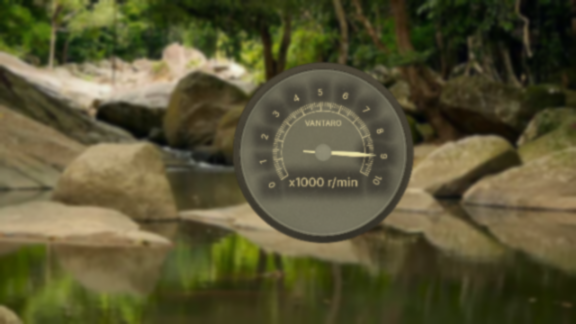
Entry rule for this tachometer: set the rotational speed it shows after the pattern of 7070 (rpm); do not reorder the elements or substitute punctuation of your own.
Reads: 9000 (rpm)
